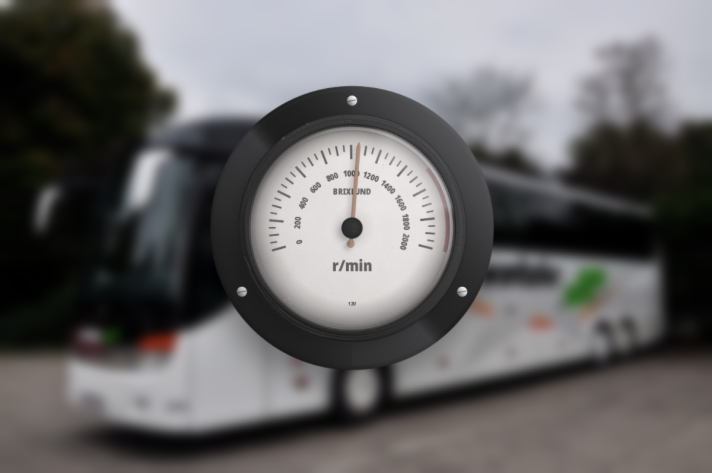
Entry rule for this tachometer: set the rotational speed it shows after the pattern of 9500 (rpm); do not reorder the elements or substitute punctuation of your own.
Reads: 1050 (rpm)
